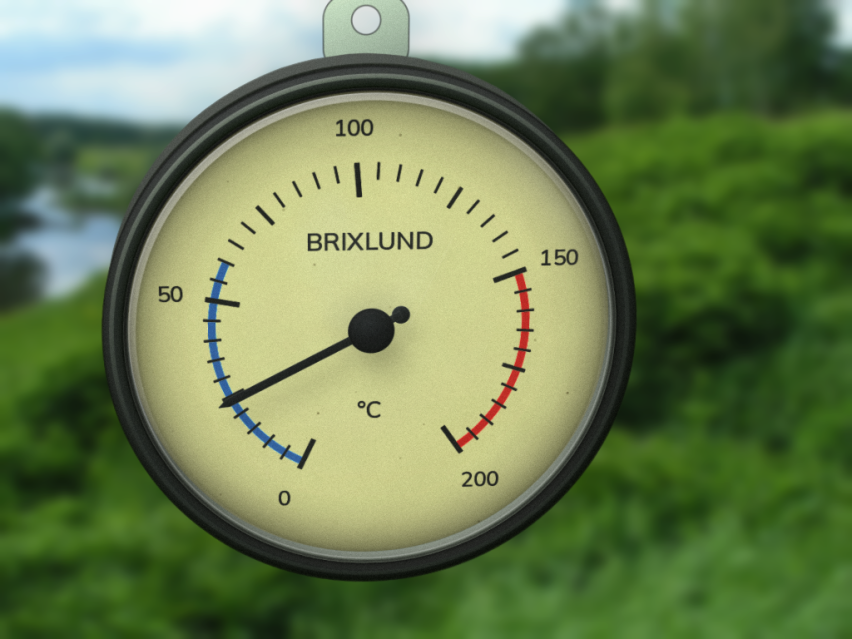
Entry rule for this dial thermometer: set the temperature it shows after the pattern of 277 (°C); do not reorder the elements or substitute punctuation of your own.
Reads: 25 (°C)
